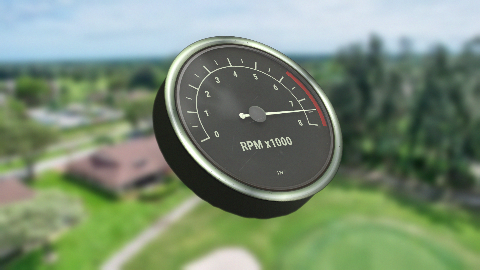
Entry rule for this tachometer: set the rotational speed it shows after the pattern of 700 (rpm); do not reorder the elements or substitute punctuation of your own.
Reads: 7500 (rpm)
